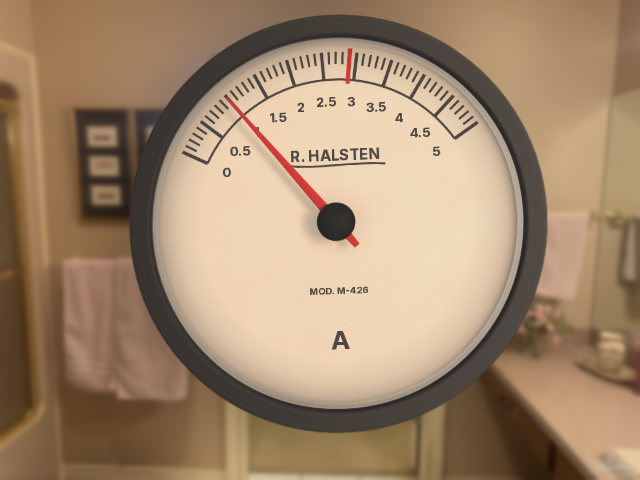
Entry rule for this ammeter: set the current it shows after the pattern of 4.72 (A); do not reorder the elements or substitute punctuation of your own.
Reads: 1 (A)
